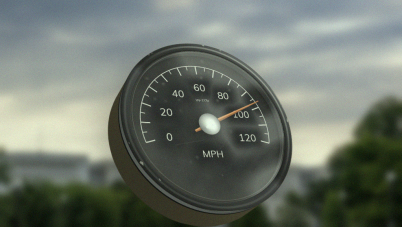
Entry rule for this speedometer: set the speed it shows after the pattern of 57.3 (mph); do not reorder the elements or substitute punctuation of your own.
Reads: 97.5 (mph)
